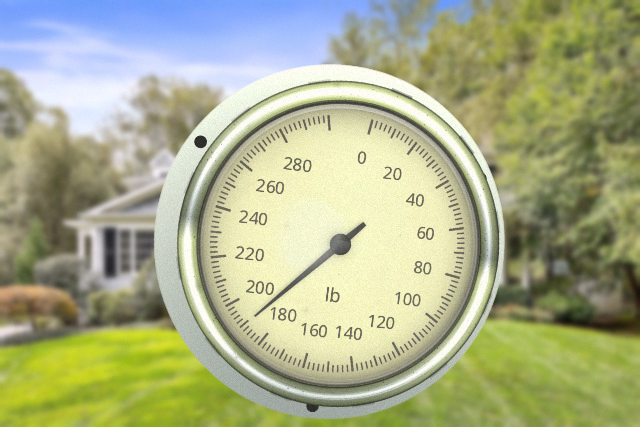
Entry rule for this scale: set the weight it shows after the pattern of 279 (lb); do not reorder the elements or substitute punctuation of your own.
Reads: 190 (lb)
